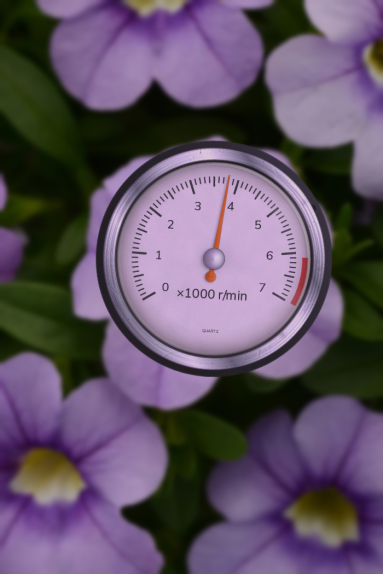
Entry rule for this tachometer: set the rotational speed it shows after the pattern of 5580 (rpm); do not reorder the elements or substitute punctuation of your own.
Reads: 3800 (rpm)
